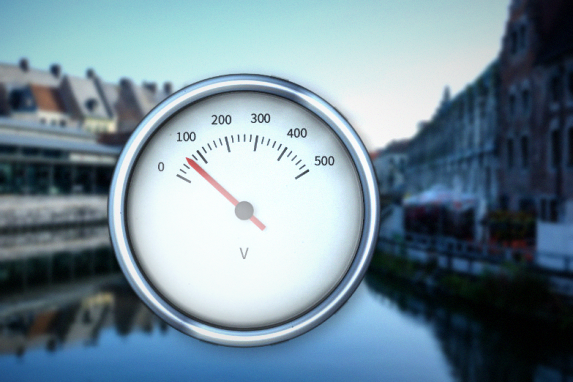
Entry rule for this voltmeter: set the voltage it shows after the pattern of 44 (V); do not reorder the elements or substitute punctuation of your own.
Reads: 60 (V)
